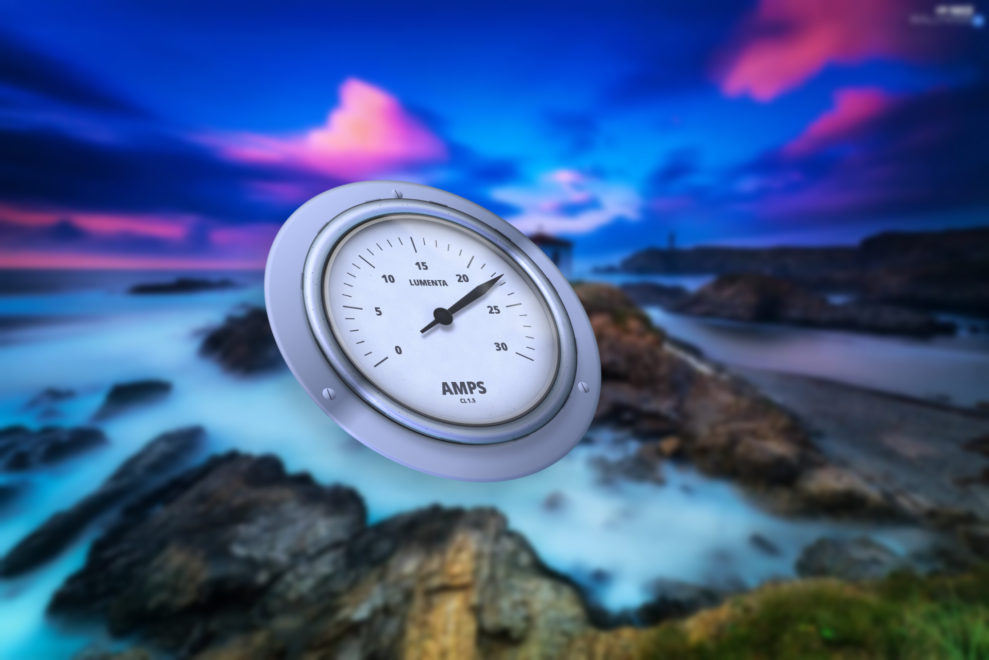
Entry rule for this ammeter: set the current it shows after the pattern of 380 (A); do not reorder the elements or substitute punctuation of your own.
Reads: 22.5 (A)
